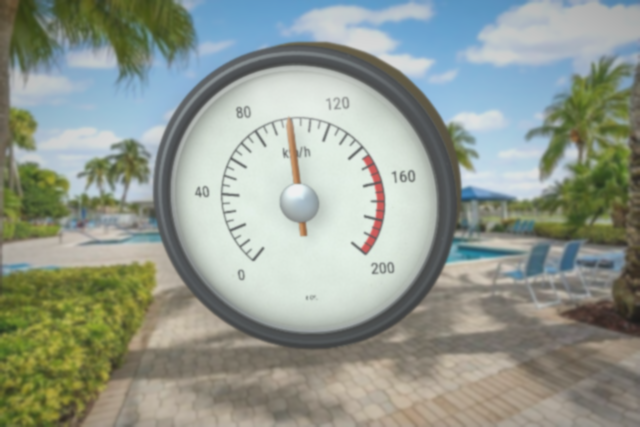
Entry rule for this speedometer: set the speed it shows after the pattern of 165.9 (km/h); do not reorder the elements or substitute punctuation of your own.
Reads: 100 (km/h)
